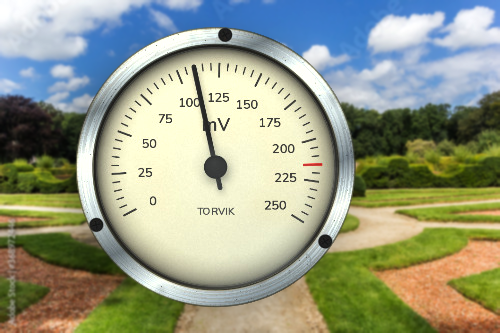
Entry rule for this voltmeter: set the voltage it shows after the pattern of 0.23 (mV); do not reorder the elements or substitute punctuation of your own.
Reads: 110 (mV)
